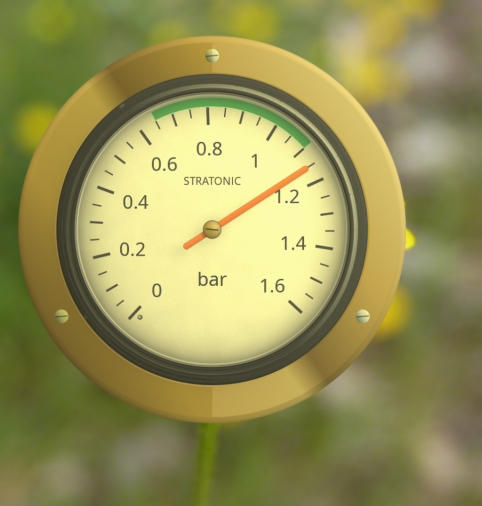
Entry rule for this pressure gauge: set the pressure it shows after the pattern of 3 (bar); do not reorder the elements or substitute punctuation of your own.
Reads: 1.15 (bar)
